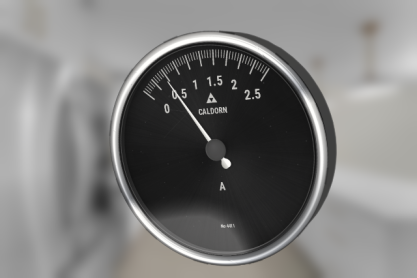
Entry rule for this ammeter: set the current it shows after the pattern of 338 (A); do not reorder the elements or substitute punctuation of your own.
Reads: 0.5 (A)
